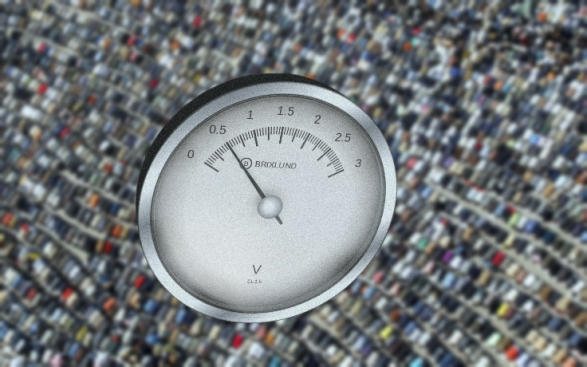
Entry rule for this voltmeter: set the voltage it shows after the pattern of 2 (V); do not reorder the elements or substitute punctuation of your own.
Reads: 0.5 (V)
